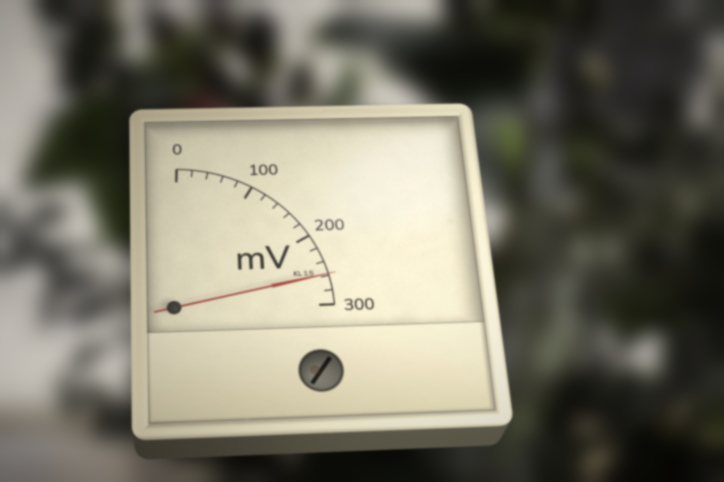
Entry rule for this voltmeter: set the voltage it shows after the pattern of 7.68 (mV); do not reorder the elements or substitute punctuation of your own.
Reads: 260 (mV)
